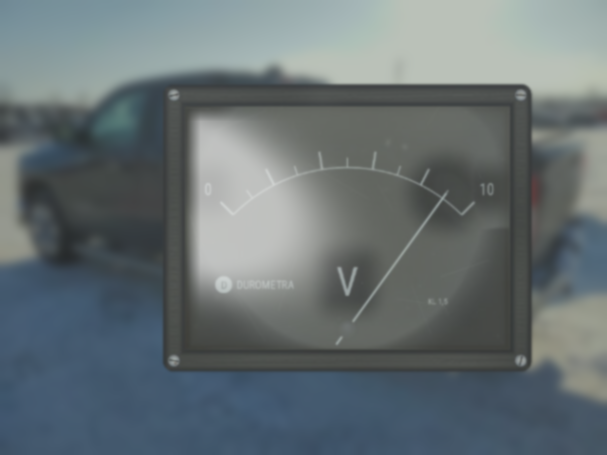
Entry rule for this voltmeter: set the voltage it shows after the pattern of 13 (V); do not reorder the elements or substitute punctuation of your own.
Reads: 9 (V)
